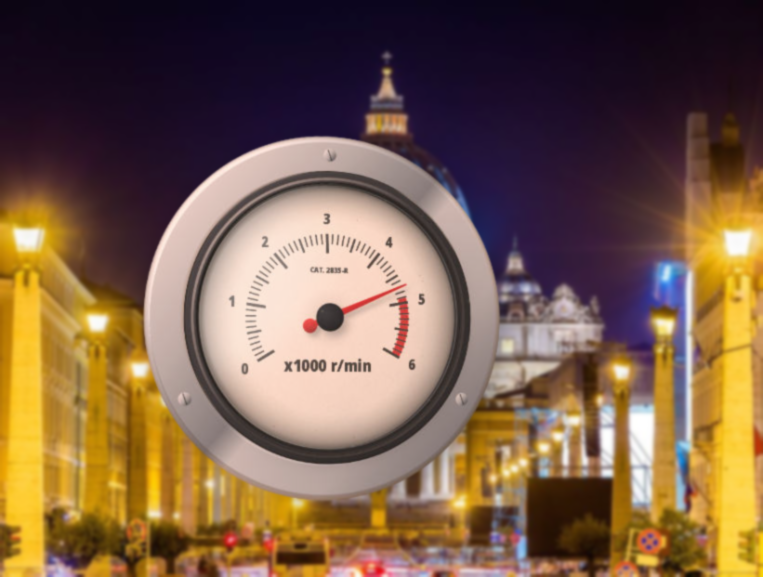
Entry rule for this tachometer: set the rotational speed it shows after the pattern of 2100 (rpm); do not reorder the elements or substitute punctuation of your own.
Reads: 4700 (rpm)
